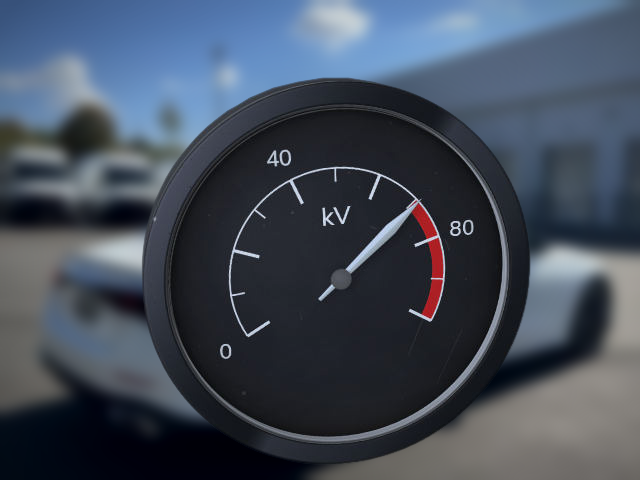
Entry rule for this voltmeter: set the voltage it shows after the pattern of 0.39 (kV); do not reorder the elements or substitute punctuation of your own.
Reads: 70 (kV)
